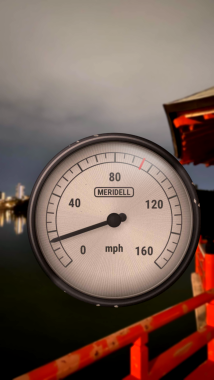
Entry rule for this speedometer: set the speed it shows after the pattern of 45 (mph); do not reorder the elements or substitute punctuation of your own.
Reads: 15 (mph)
